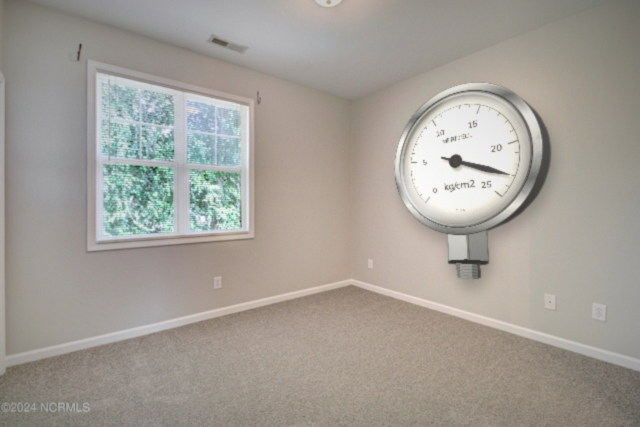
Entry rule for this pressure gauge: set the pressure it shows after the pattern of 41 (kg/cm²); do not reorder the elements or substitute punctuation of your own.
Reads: 23 (kg/cm²)
